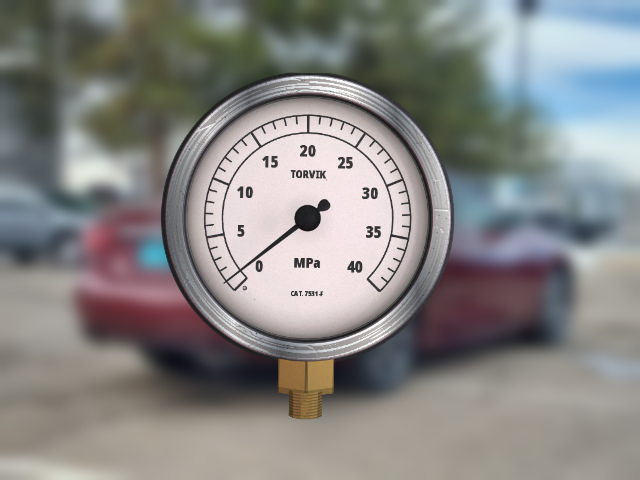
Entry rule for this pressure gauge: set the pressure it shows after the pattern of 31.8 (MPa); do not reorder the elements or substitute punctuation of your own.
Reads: 1 (MPa)
